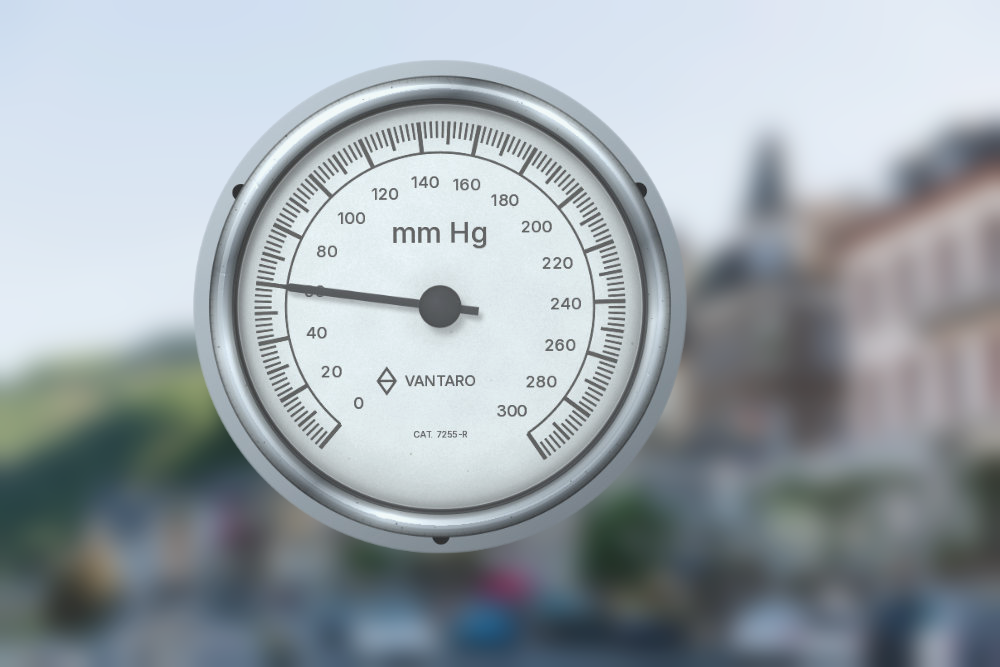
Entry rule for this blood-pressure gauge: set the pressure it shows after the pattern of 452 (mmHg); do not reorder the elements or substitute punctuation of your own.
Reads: 60 (mmHg)
